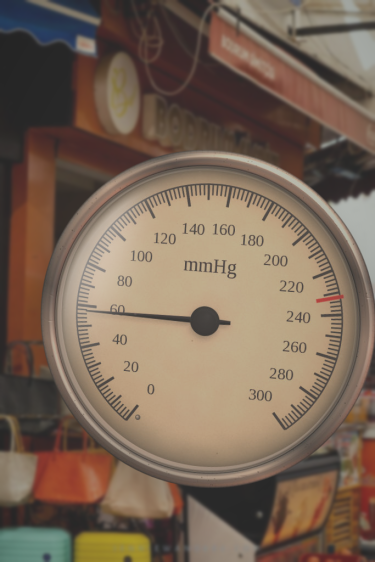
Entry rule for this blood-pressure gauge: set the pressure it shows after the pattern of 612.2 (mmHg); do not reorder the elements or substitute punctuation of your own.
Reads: 58 (mmHg)
